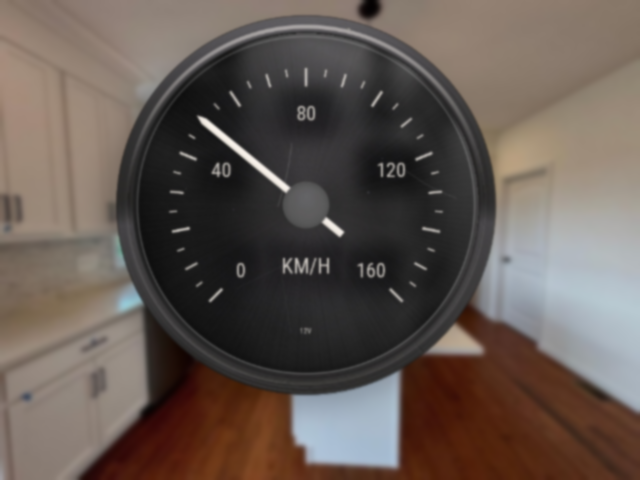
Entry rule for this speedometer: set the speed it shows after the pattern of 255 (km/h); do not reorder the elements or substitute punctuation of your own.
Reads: 50 (km/h)
